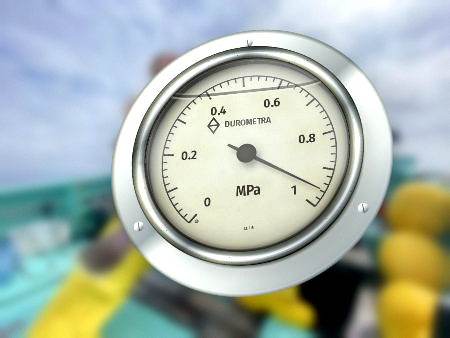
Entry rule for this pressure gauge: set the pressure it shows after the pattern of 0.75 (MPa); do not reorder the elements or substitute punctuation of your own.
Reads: 0.96 (MPa)
